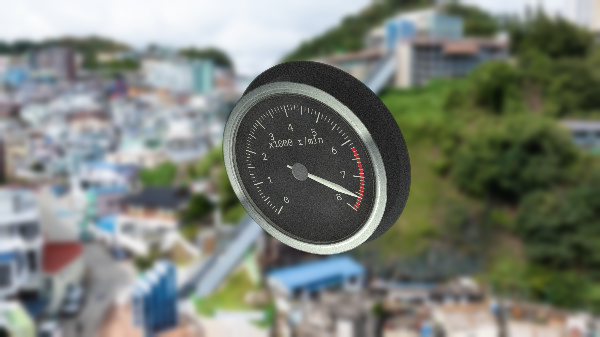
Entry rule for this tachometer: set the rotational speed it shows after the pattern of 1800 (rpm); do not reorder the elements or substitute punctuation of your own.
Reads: 7500 (rpm)
